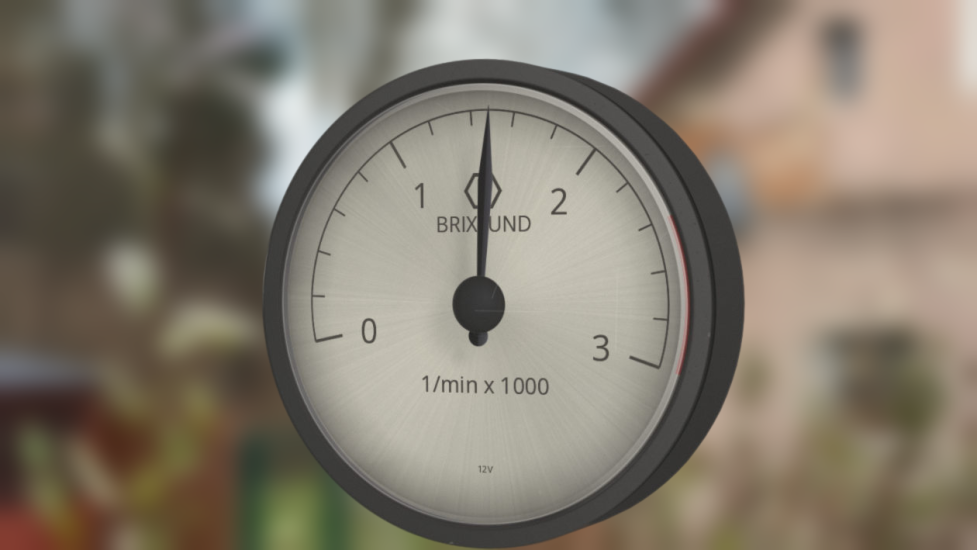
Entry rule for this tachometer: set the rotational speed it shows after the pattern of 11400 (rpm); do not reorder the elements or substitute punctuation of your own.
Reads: 1500 (rpm)
